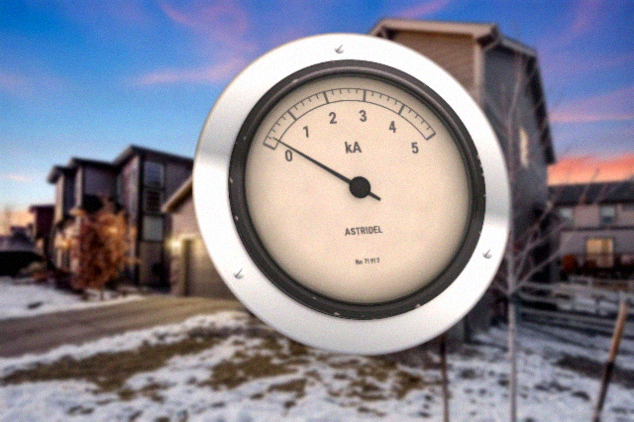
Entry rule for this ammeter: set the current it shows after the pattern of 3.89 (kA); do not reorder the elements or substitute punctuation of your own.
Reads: 0.2 (kA)
